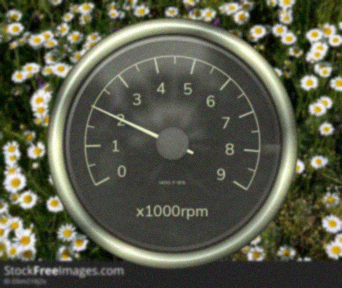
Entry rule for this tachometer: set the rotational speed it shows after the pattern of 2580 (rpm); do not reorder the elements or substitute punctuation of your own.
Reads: 2000 (rpm)
